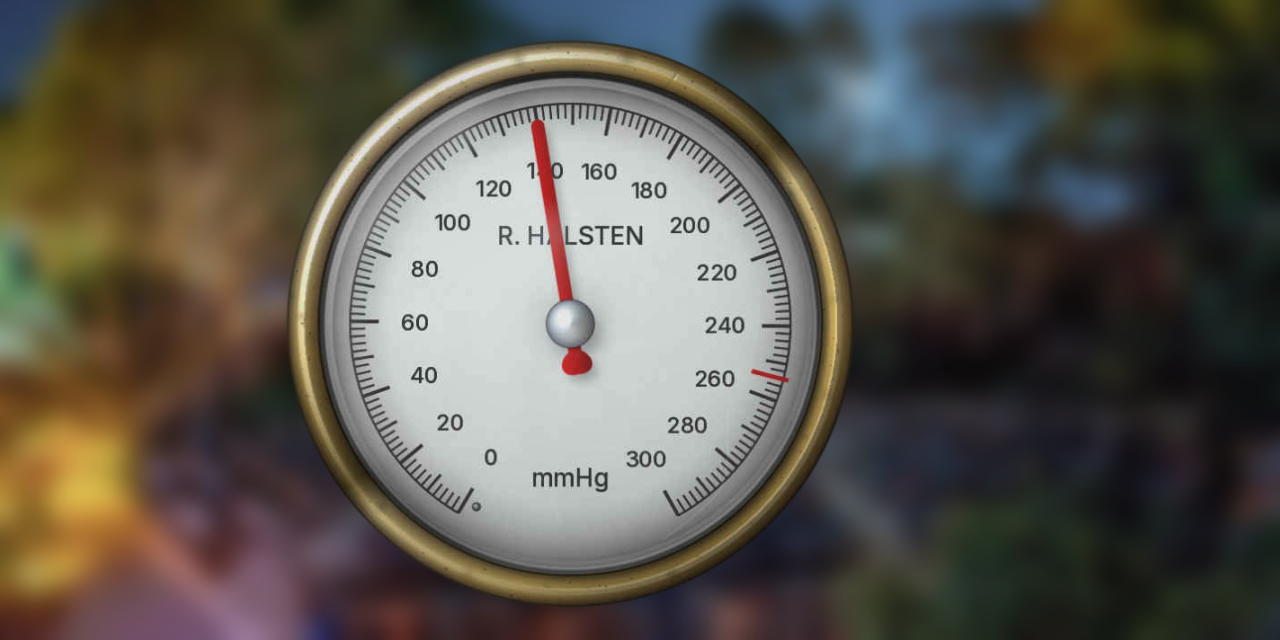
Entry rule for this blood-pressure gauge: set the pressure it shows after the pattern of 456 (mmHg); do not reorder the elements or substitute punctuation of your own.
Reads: 140 (mmHg)
